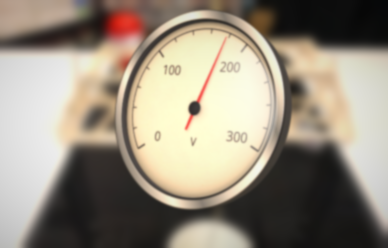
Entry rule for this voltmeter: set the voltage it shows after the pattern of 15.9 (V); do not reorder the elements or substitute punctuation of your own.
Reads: 180 (V)
